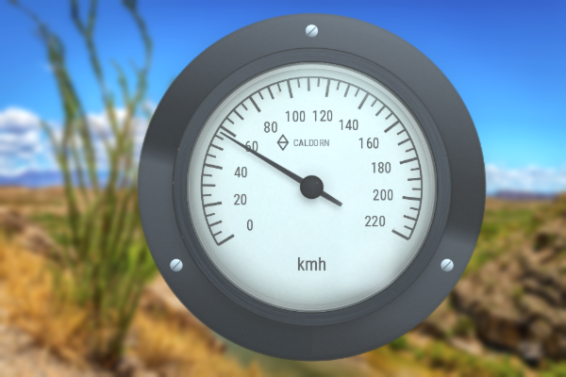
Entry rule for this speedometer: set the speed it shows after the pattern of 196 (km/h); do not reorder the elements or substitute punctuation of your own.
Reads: 57.5 (km/h)
